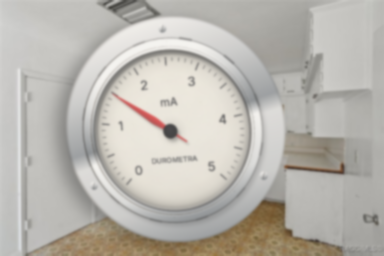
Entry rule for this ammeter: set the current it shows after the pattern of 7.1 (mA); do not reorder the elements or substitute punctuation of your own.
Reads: 1.5 (mA)
